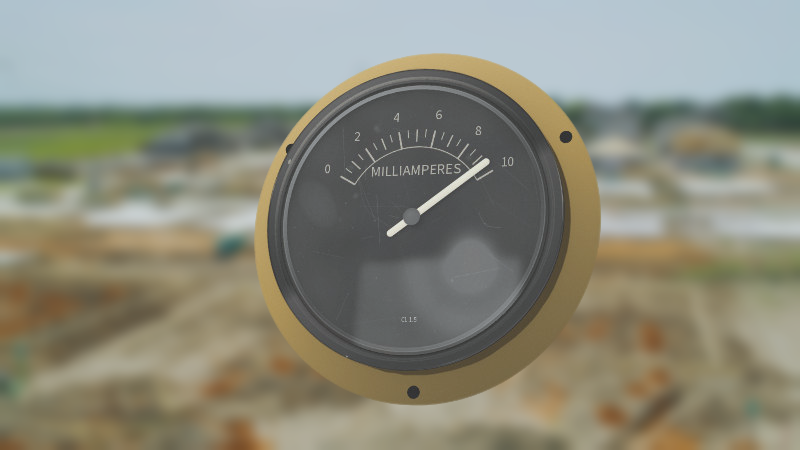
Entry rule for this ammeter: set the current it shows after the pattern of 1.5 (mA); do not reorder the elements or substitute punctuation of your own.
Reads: 9.5 (mA)
